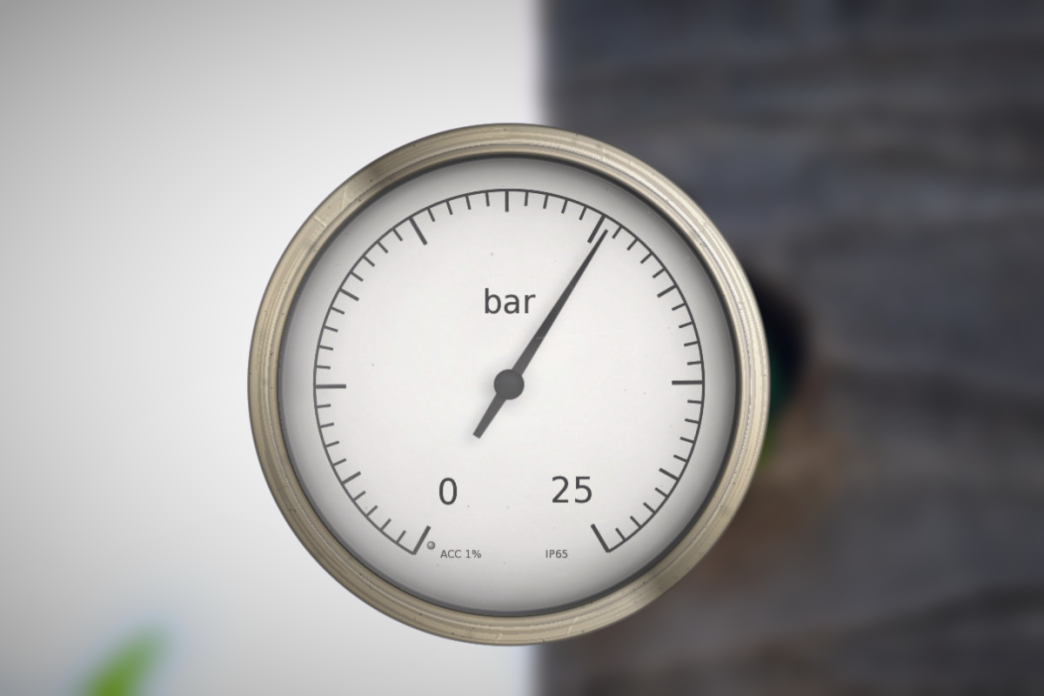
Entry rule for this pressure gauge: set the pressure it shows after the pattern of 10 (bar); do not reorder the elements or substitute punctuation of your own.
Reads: 15.25 (bar)
